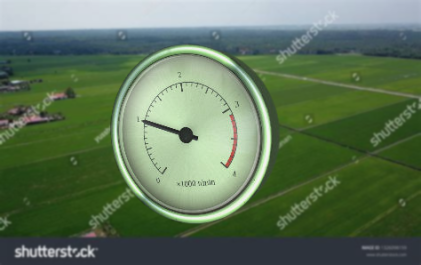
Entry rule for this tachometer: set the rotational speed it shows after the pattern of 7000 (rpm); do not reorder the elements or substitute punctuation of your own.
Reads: 1000 (rpm)
